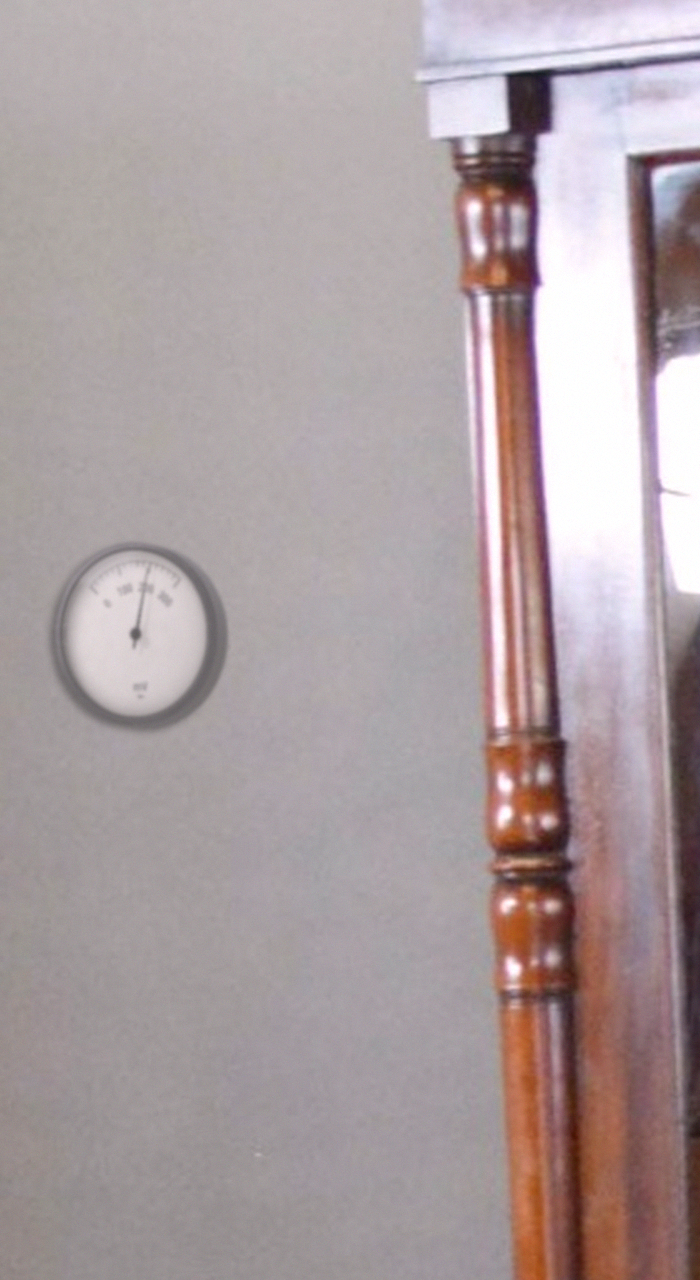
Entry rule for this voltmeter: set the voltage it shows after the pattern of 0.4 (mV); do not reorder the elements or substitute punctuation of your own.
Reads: 200 (mV)
